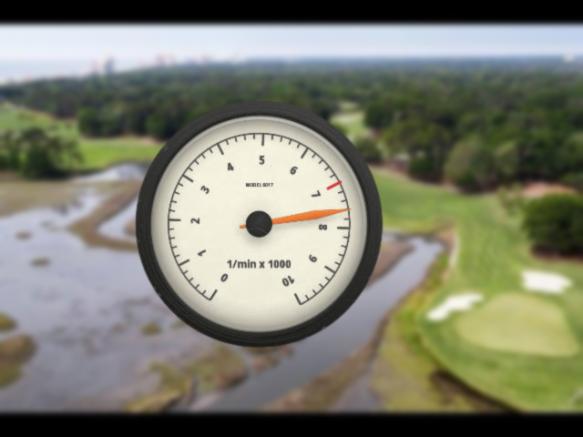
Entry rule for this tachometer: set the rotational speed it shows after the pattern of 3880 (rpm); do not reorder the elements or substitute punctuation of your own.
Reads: 7600 (rpm)
